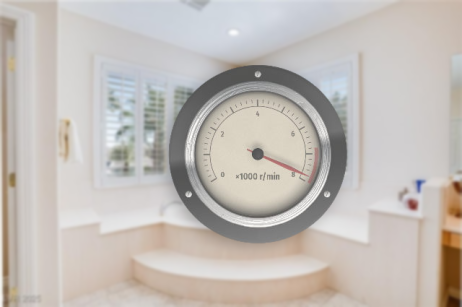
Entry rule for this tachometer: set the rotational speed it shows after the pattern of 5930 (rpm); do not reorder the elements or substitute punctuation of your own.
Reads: 7800 (rpm)
